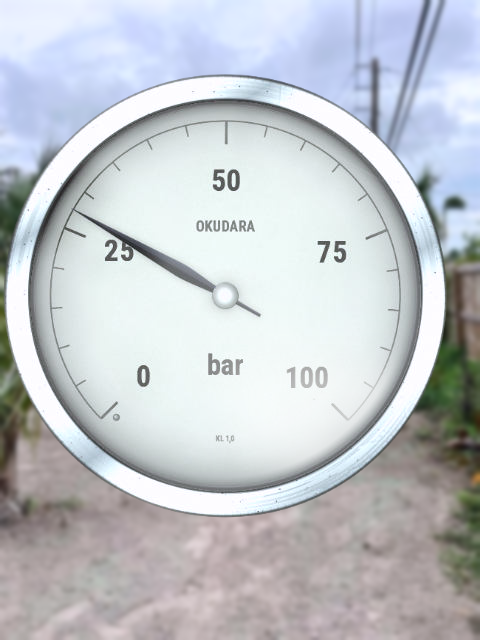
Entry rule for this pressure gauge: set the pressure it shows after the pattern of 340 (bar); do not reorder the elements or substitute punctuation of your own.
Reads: 27.5 (bar)
